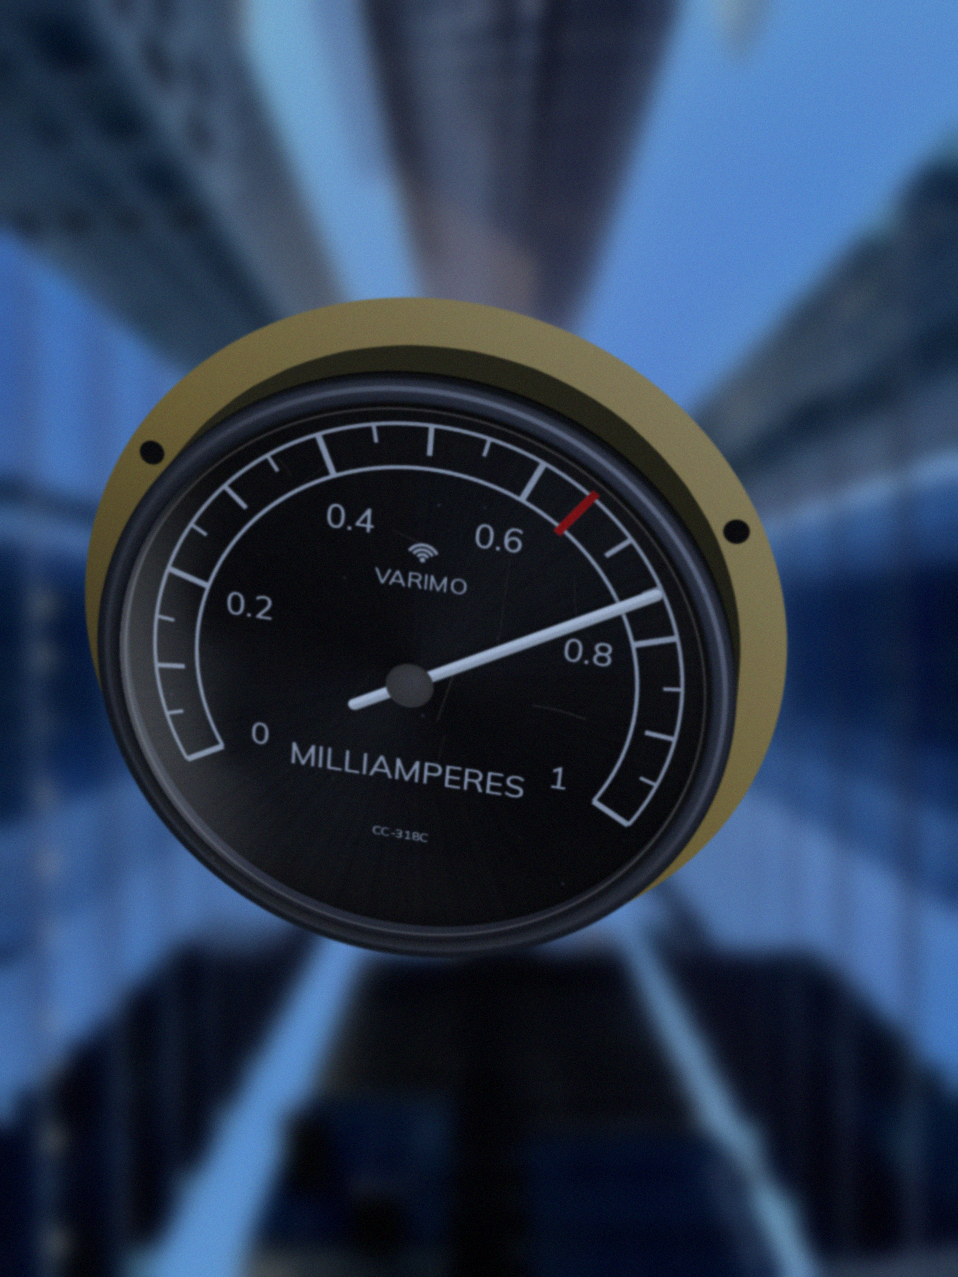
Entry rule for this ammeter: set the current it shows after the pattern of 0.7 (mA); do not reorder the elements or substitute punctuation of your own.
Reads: 0.75 (mA)
